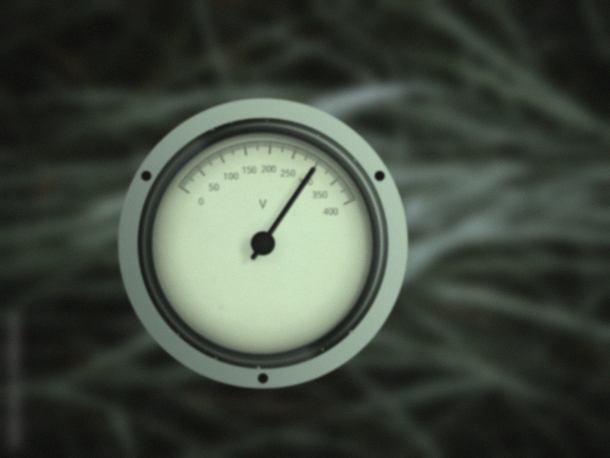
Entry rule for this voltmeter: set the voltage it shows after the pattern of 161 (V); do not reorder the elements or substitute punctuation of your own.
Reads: 300 (V)
